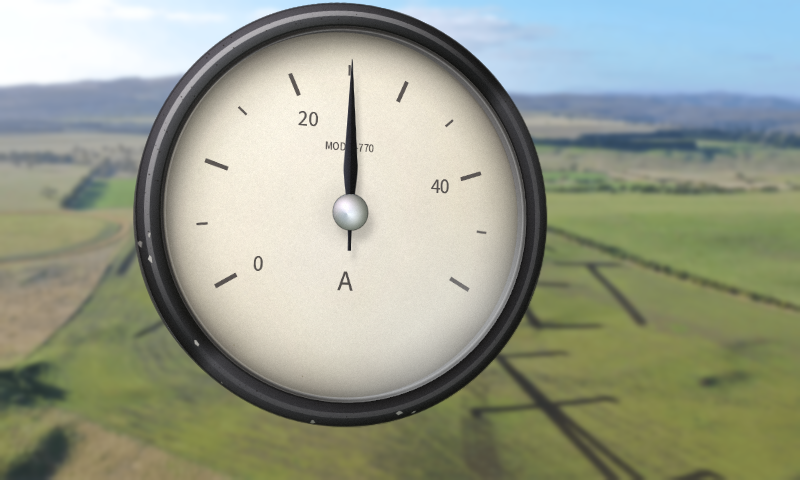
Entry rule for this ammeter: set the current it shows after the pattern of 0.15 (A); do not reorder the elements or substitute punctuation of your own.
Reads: 25 (A)
